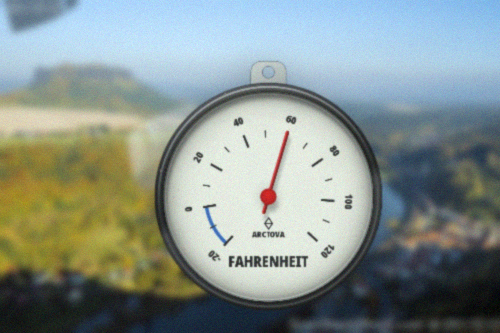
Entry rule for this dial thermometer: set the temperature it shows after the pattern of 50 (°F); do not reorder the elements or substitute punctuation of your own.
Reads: 60 (°F)
